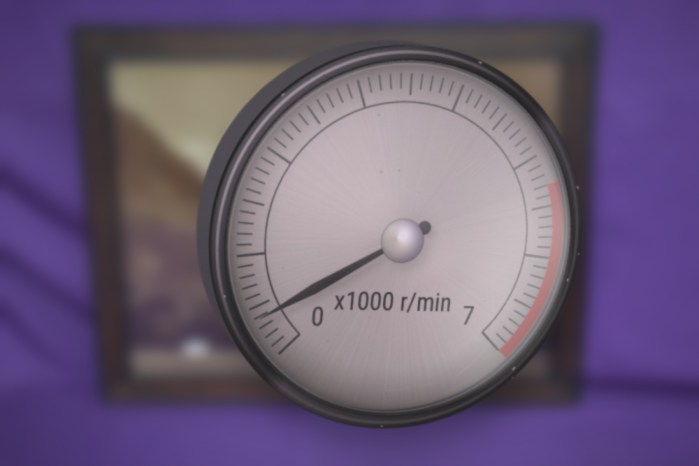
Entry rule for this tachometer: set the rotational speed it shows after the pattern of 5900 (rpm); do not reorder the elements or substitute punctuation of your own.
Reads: 400 (rpm)
